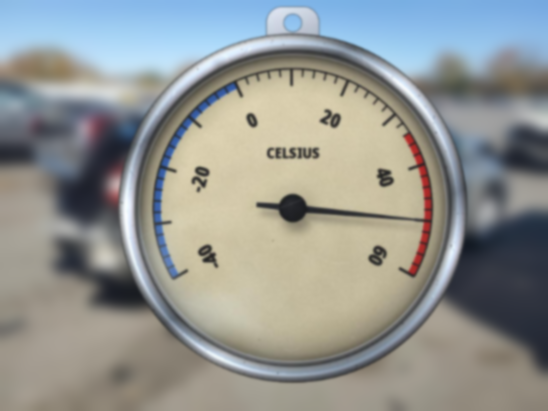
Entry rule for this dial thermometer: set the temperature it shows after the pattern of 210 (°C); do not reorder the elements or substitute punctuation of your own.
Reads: 50 (°C)
